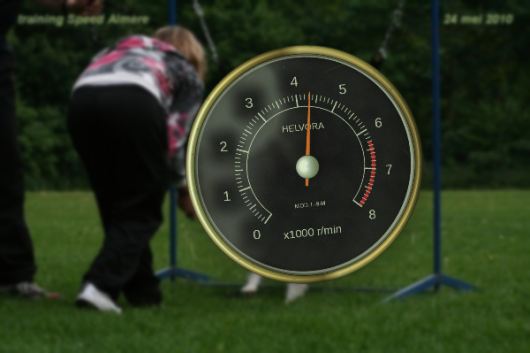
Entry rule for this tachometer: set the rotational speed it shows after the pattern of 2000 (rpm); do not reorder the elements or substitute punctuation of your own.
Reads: 4300 (rpm)
